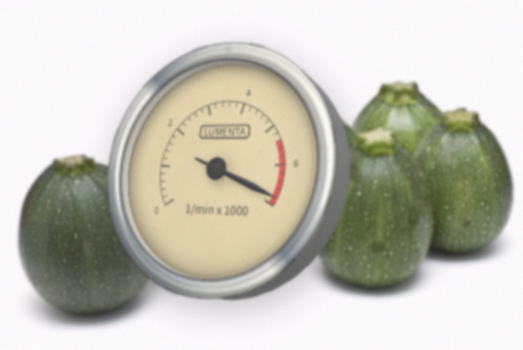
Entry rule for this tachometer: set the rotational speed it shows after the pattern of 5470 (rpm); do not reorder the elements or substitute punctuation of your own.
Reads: 6800 (rpm)
